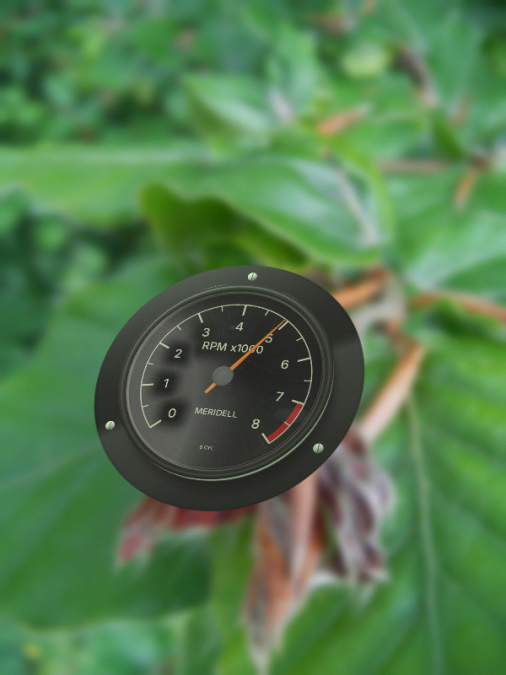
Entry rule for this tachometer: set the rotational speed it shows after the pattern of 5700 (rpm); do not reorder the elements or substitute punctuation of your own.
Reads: 5000 (rpm)
